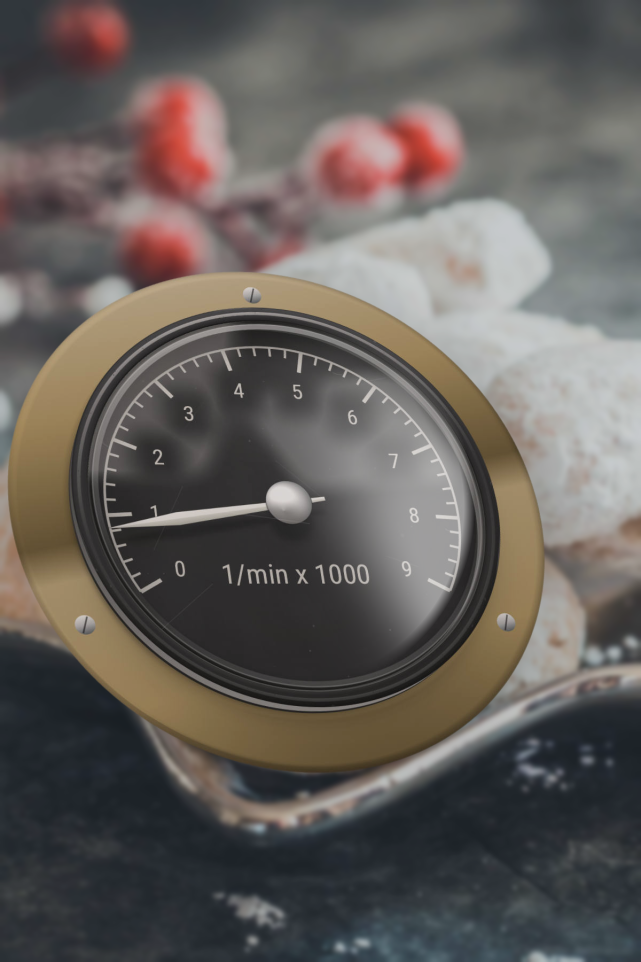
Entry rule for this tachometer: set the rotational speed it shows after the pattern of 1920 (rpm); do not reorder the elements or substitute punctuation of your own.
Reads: 800 (rpm)
